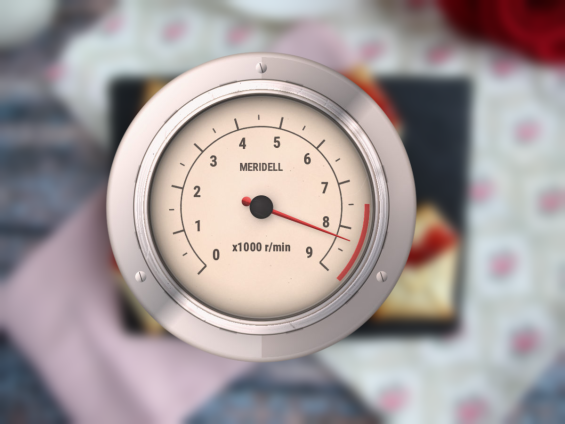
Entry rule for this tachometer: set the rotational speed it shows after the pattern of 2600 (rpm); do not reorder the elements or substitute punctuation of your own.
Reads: 8250 (rpm)
